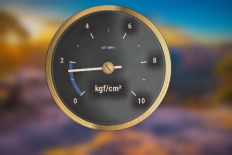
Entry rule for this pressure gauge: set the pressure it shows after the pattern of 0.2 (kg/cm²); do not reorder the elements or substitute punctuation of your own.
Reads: 1.5 (kg/cm²)
